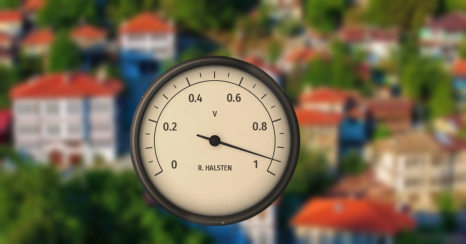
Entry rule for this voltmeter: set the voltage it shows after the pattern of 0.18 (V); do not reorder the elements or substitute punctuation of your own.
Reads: 0.95 (V)
